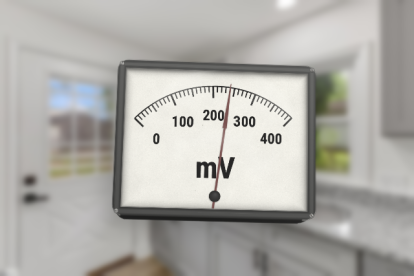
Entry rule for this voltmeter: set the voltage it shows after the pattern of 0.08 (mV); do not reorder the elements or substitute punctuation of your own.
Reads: 240 (mV)
